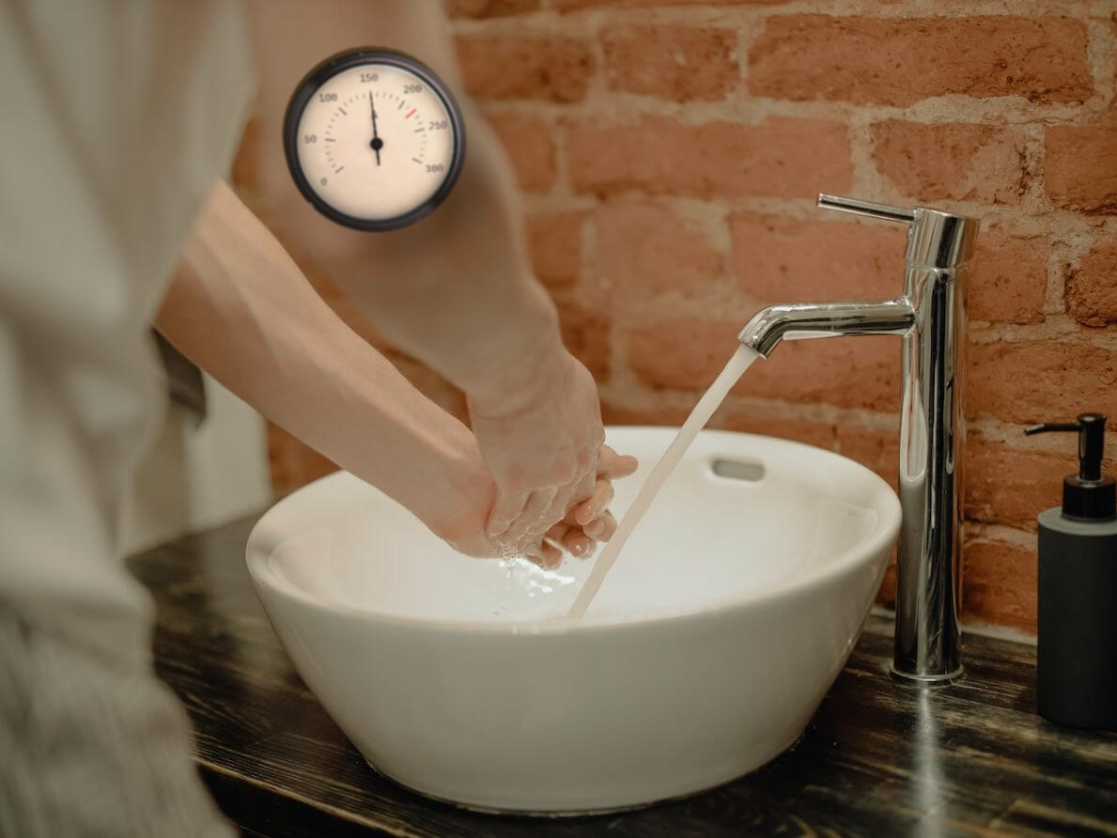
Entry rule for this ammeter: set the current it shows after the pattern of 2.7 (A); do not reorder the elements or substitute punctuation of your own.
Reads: 150 (A)
